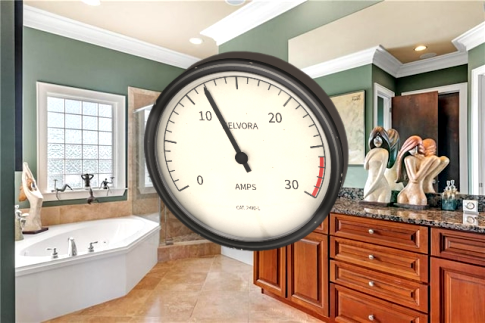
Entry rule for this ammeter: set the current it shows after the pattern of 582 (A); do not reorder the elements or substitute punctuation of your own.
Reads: 12 (A)
